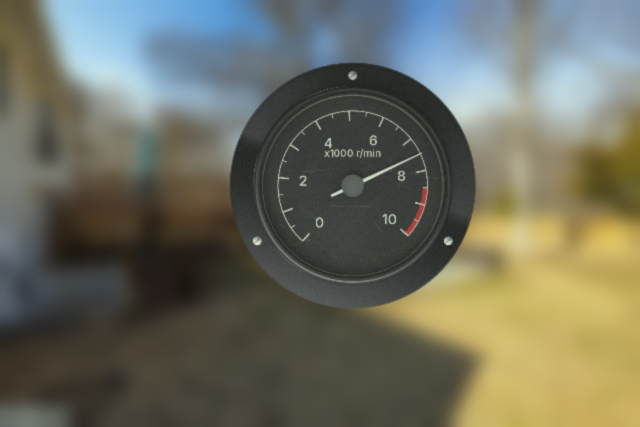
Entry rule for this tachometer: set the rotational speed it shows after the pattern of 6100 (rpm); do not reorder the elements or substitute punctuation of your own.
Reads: 7500 (rpm)
